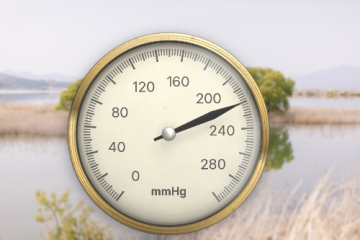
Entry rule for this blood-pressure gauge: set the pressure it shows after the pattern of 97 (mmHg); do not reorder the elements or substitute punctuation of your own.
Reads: 220 (mmHg)
